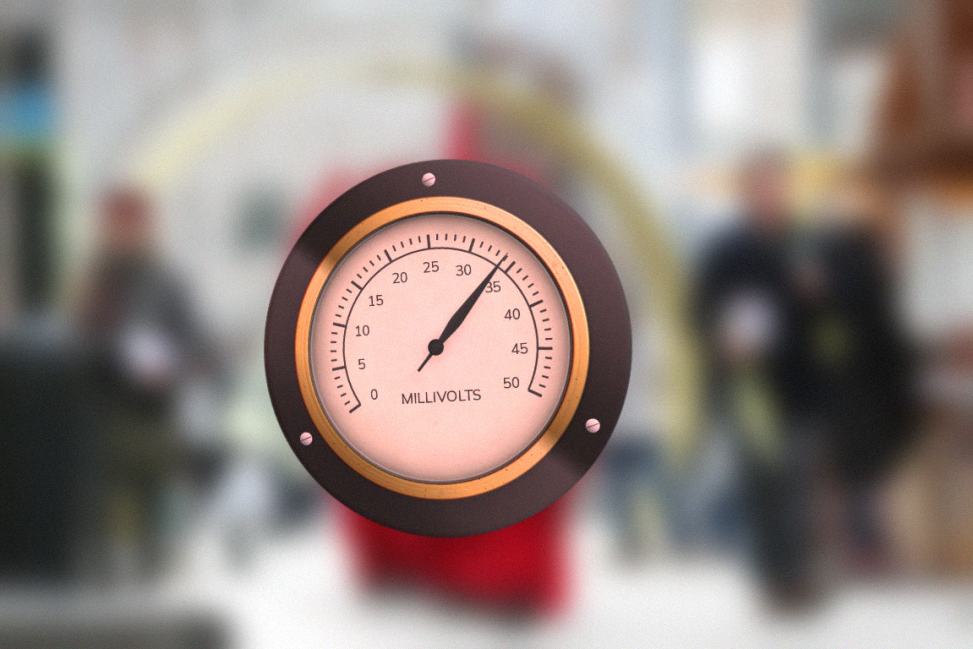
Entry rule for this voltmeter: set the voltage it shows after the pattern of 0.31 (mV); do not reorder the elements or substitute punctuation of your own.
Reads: 34 (mV)
